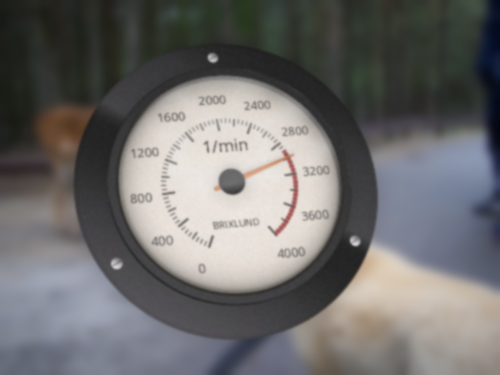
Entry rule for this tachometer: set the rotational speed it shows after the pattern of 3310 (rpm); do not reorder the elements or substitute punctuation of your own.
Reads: 3000 (rpm)
